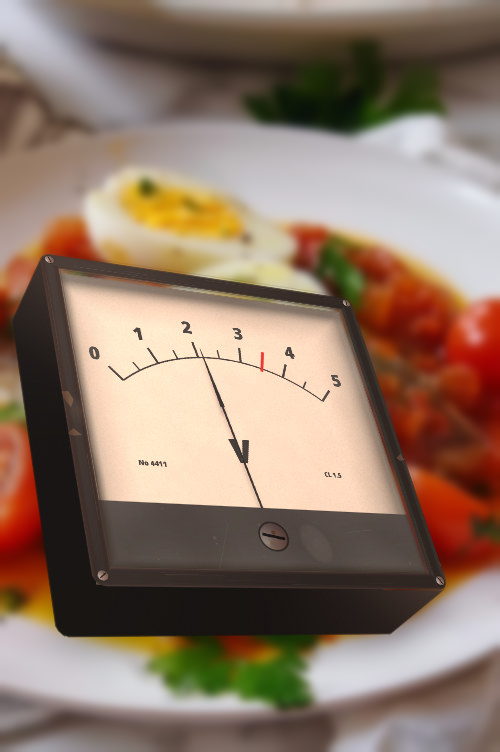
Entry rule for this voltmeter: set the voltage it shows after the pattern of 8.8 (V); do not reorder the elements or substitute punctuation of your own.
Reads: 2 (V)
